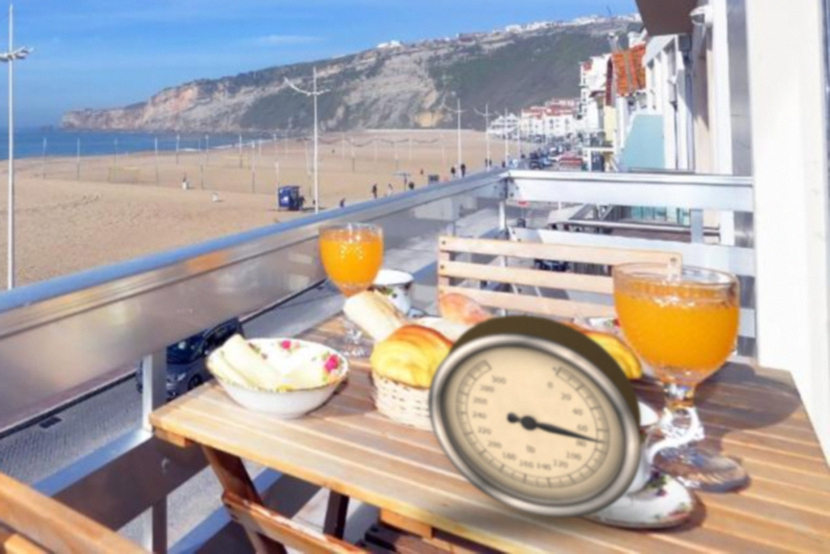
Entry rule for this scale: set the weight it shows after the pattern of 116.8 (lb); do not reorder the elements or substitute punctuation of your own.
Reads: 70 (lb)
